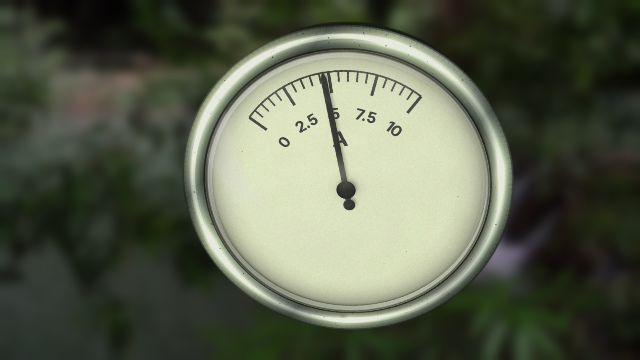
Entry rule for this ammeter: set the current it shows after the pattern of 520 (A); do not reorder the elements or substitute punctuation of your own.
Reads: 4.75 (A)
